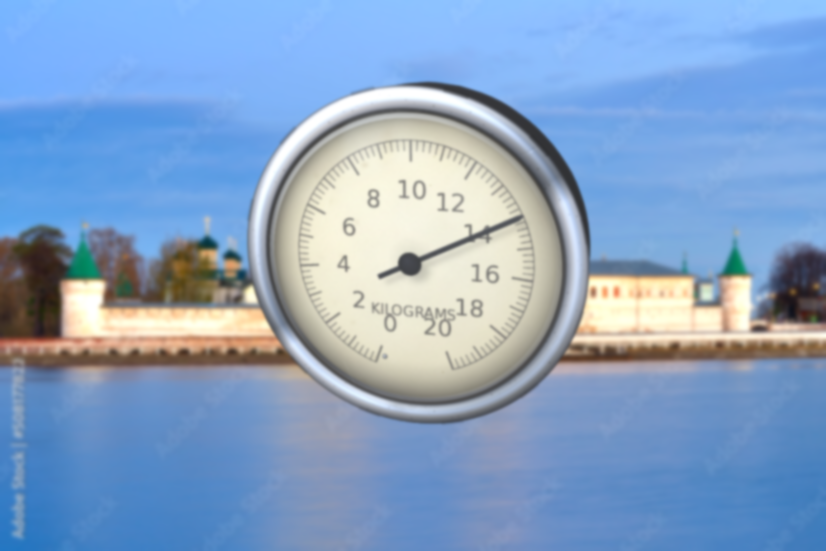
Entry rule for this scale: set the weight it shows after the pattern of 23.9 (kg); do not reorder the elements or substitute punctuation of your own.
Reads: 14 (kg)
